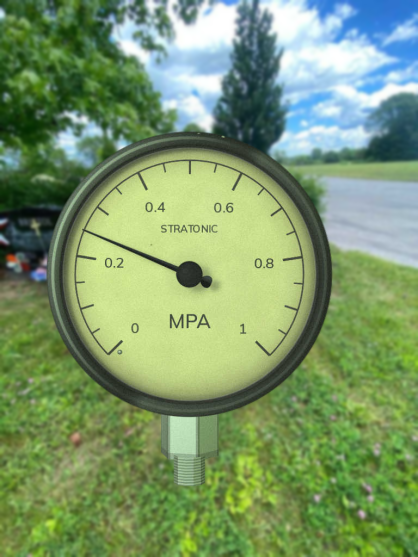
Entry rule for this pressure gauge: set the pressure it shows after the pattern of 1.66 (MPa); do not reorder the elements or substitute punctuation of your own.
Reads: 0.25 (MPa)
